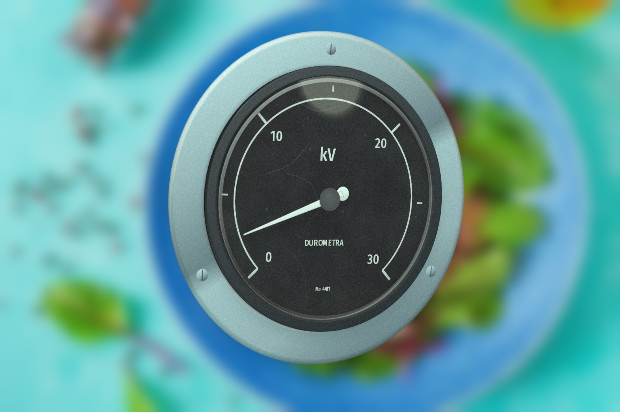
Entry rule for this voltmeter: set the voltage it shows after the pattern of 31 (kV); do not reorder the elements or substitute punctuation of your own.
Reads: 2.5 (kV)
